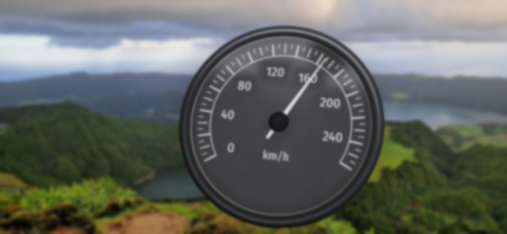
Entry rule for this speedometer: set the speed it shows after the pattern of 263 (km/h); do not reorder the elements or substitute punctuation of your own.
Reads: 165 (km/h)
